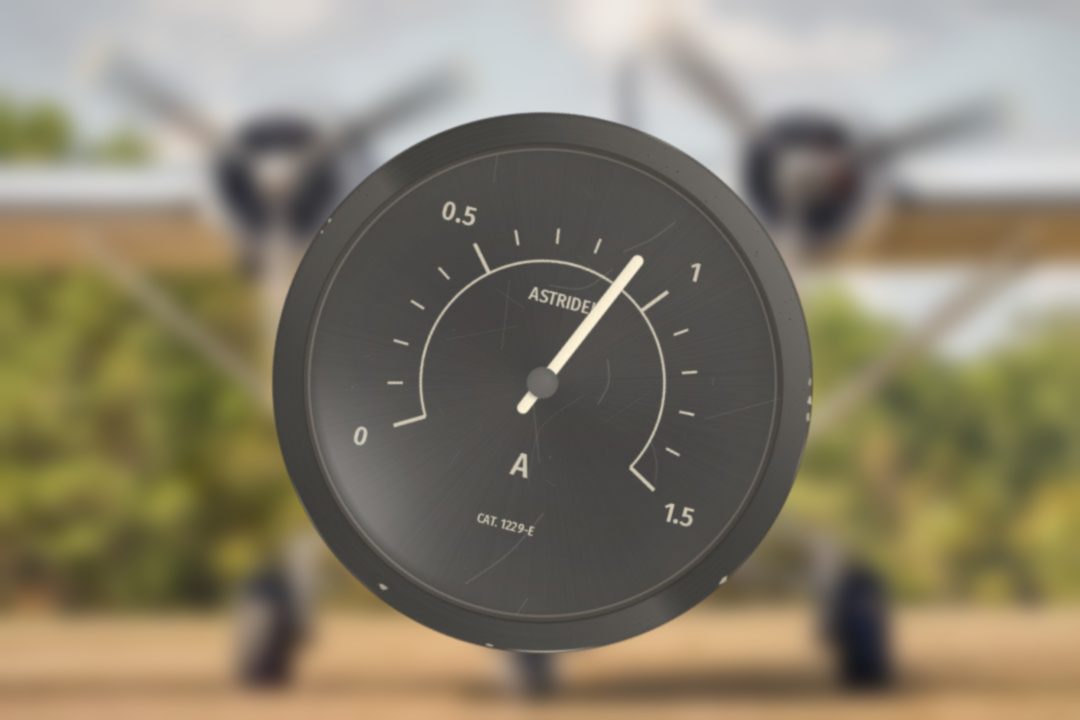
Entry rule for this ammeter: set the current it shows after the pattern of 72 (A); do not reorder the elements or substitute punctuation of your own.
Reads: 0.9 (A)
